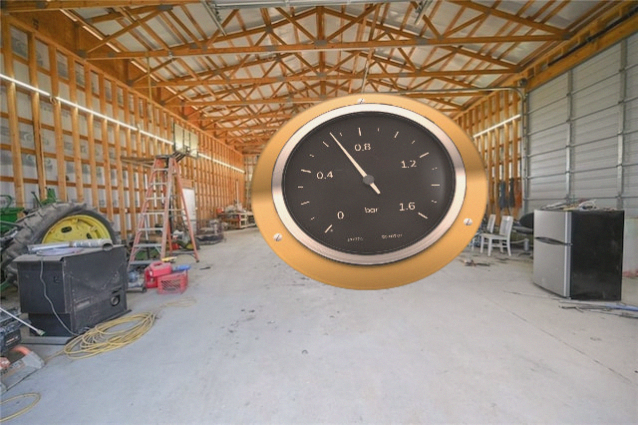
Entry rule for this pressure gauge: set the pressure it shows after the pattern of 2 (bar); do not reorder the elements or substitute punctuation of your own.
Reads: 0.65 (bar)
